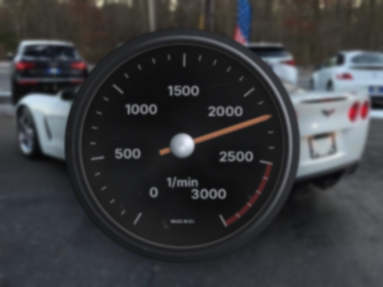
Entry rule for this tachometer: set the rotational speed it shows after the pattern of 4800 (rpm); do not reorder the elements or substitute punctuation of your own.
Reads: 2200 (rpm)
